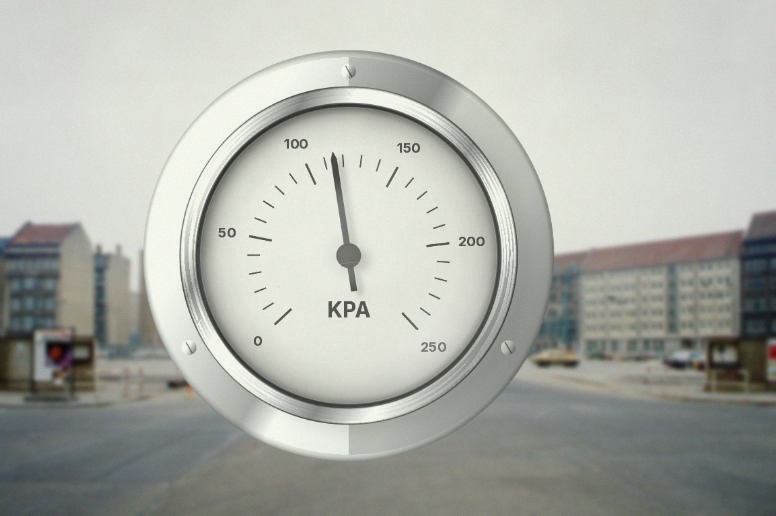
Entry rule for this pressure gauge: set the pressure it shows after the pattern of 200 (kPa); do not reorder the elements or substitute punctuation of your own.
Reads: 115 (kPa)
